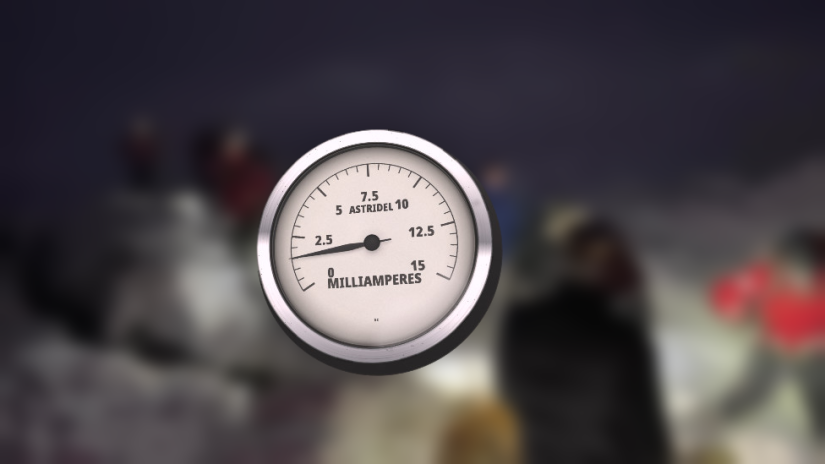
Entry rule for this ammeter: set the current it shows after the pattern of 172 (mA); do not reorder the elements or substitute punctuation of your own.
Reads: 1.5 (mA)
